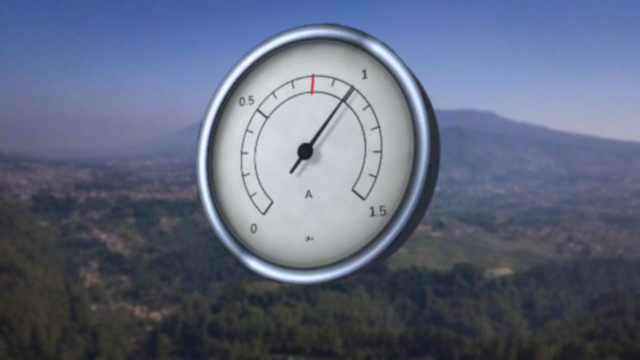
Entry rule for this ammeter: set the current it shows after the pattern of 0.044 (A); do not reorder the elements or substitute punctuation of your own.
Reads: 1 (A)
